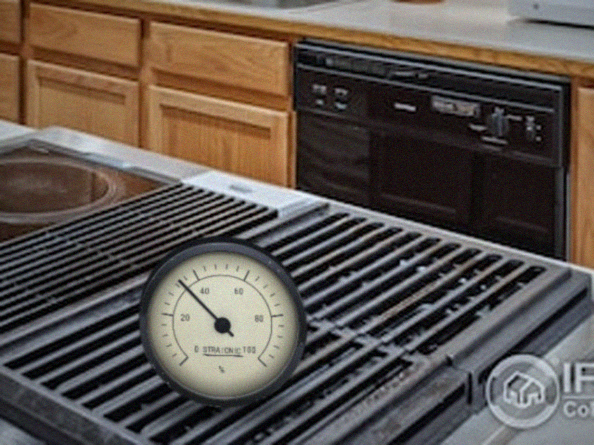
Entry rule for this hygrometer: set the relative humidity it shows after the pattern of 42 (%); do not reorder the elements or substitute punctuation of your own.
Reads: 34 (%)
